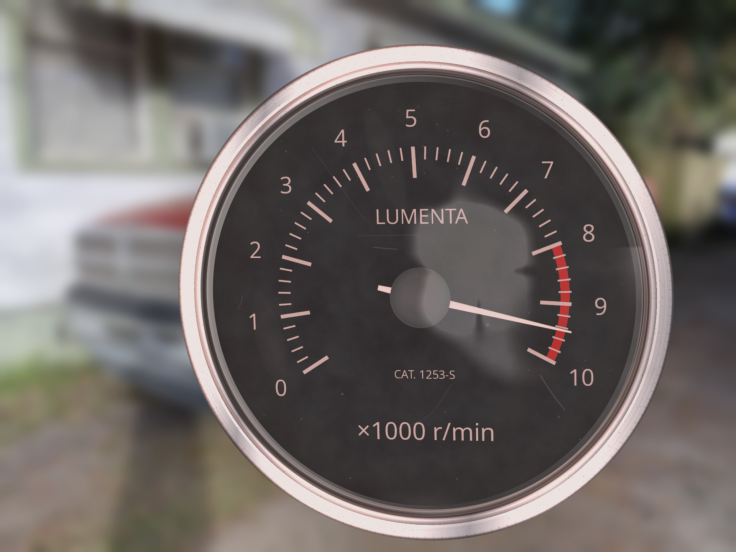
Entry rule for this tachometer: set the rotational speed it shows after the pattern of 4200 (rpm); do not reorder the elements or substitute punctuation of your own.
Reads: 9400 (rpm)
